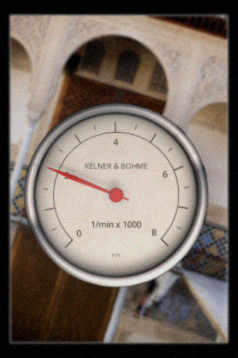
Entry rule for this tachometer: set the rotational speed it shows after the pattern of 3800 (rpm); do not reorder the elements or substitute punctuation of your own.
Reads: 2000 (rpm)
